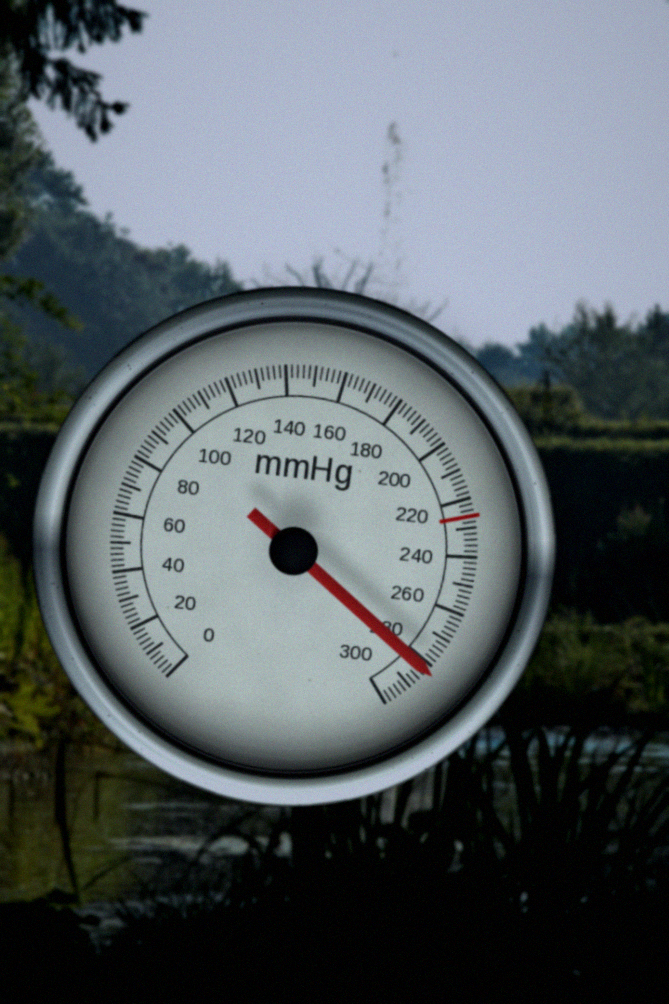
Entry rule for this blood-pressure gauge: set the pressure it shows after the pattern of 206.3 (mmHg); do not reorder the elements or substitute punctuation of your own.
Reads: 282 (mmHg)
